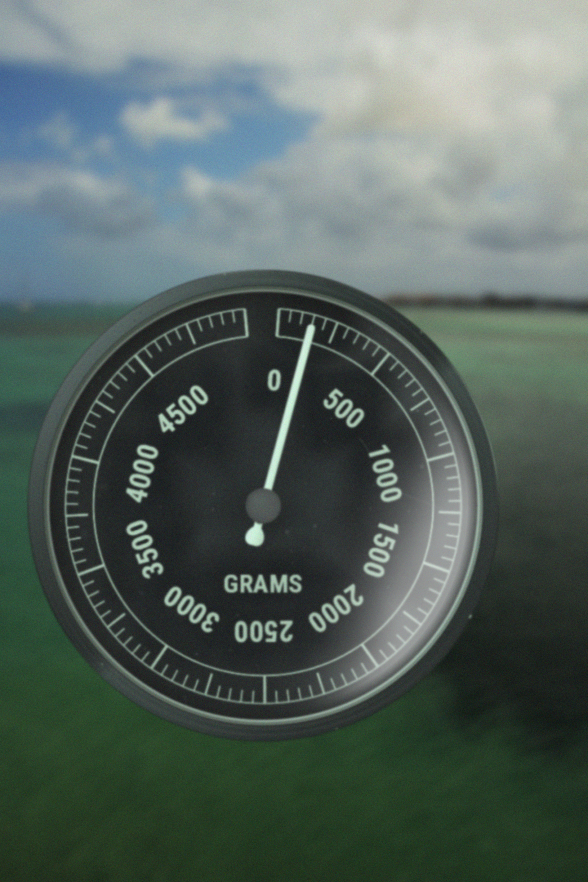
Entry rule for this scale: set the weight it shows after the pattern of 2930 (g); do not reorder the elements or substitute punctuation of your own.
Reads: 150 (g)
